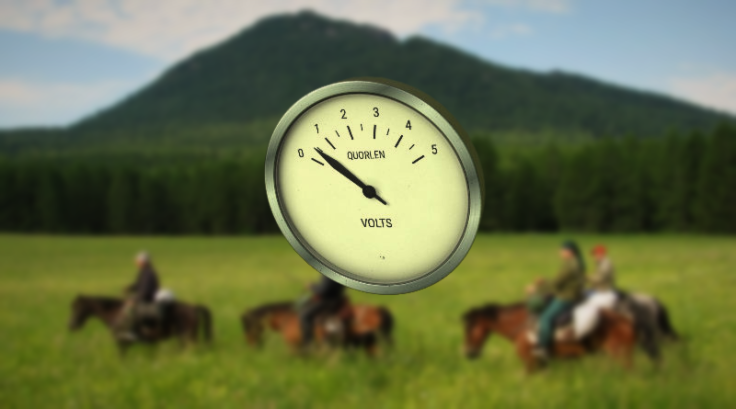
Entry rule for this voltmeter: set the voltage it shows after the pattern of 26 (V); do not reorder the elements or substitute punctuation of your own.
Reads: 0.5 (V)
